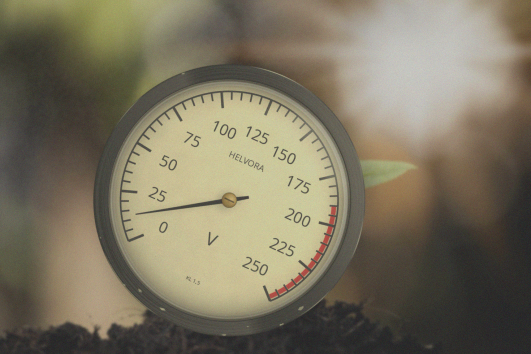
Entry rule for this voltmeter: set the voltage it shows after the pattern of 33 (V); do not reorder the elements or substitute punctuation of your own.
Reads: 12.5 (V)
